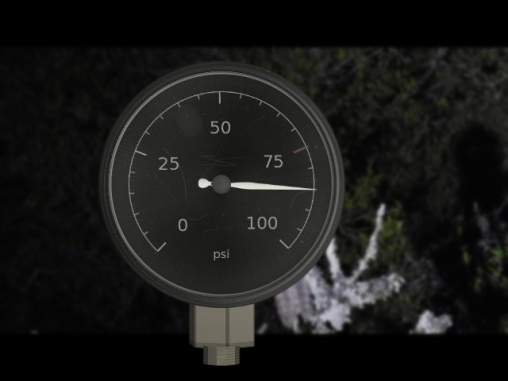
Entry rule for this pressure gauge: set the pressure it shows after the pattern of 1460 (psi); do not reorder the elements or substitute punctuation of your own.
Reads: 85 (psi)
